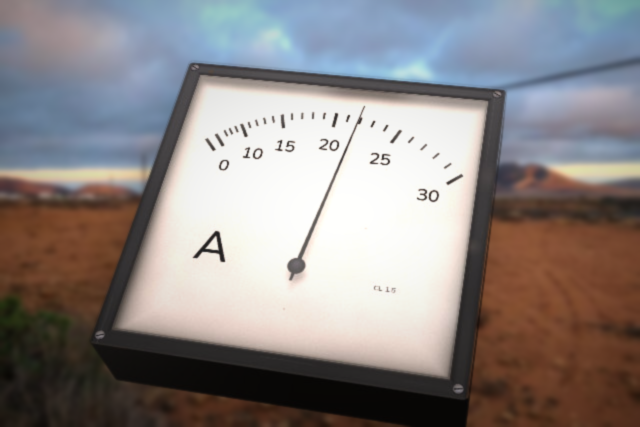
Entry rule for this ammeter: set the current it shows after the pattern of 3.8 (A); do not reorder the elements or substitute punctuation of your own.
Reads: 22 (A)
